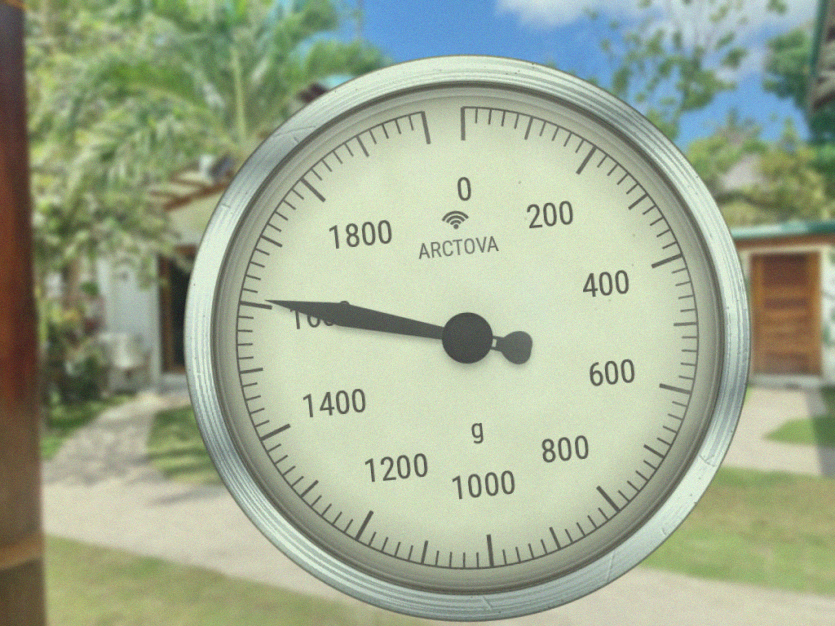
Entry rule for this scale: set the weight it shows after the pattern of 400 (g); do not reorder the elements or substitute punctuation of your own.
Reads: 1610 (g)
